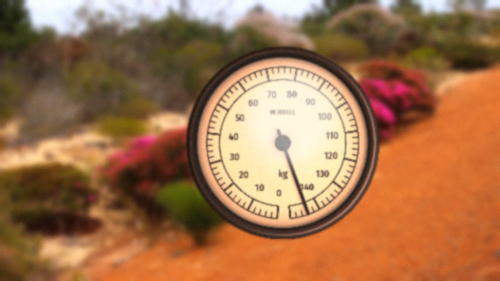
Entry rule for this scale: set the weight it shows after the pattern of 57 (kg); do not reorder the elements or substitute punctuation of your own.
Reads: 144 (kg)
